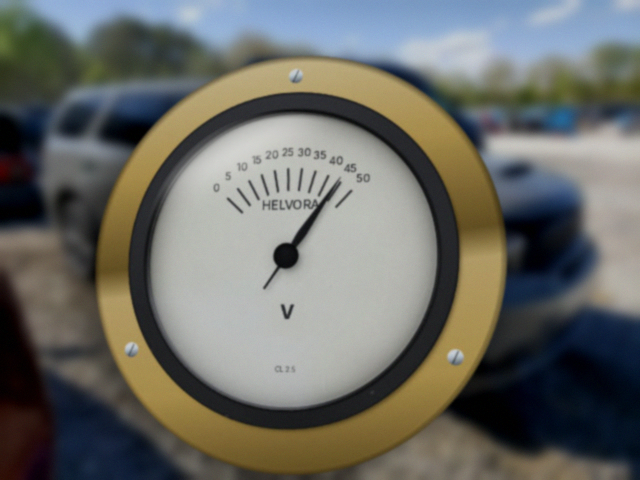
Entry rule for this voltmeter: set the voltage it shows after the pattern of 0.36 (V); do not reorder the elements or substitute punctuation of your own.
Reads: 45 (V)
